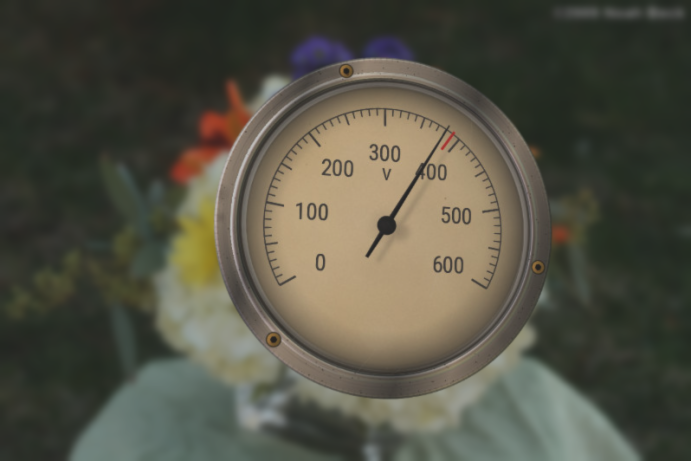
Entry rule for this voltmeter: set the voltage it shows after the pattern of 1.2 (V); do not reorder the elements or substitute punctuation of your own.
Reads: 380 (V)
